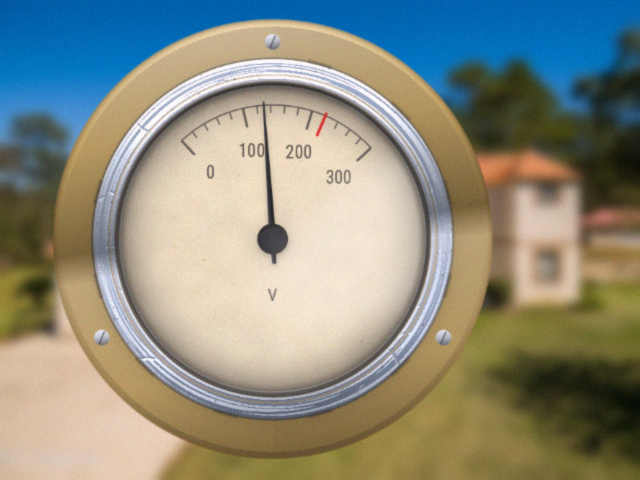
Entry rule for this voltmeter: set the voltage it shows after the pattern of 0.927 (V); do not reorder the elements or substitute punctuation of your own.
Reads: 130 (V)
